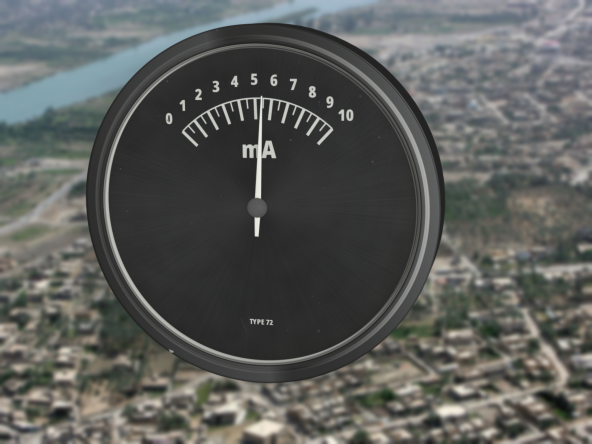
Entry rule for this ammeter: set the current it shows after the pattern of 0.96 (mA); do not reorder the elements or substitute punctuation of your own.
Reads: 5.5 (mA)
